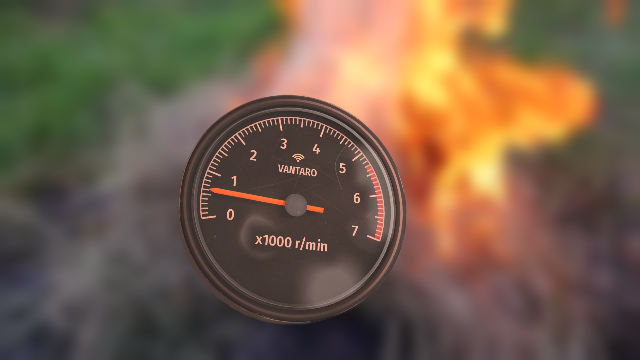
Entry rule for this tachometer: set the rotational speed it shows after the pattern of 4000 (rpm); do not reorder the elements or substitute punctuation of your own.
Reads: 600 (rpm)
